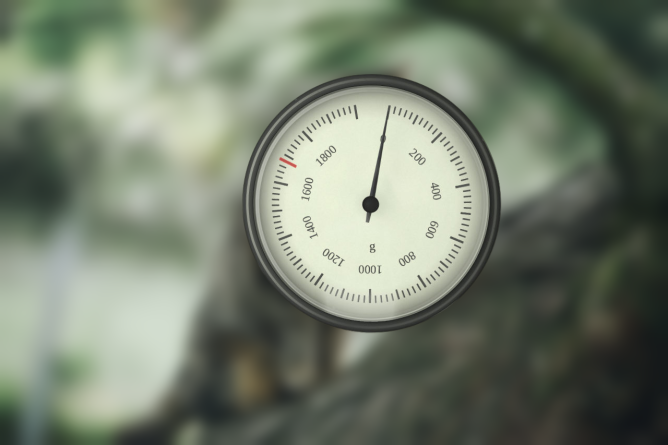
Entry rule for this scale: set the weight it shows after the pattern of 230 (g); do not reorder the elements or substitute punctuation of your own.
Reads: 0 (g)
